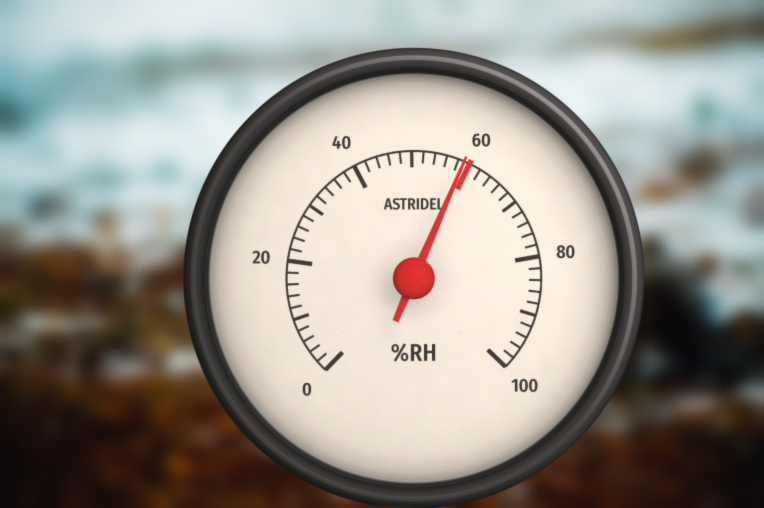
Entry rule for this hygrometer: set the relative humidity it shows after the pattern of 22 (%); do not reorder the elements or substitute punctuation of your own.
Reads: 59 (%)
